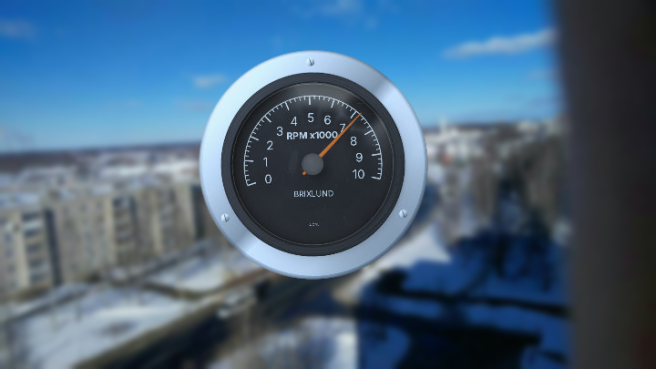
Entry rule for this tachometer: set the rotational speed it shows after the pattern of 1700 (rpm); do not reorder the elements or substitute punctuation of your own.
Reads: 7200 (rpm)
